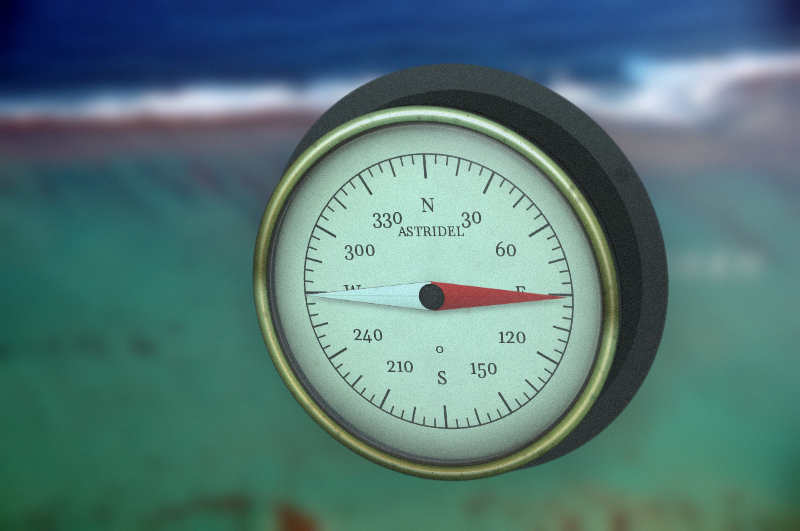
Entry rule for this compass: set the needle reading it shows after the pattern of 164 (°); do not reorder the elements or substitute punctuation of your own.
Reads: 90 (°)
